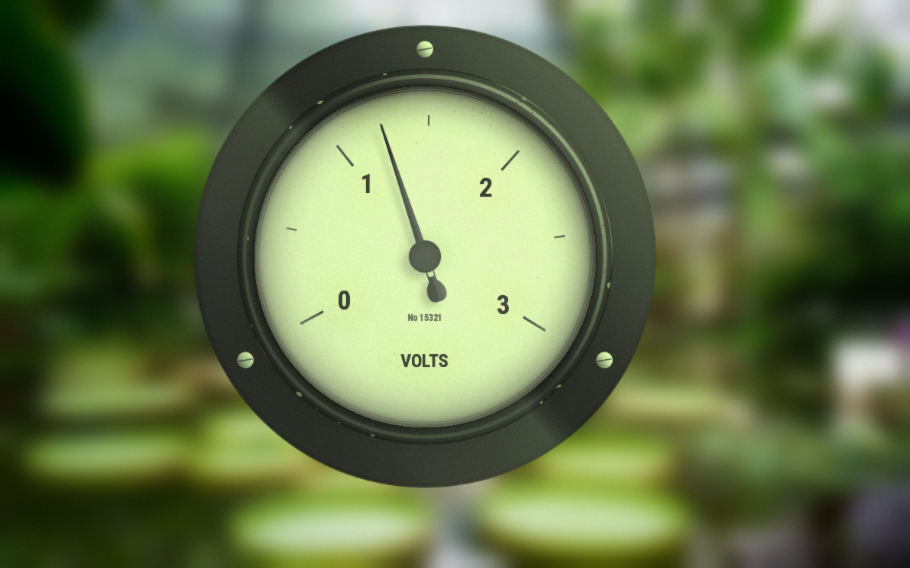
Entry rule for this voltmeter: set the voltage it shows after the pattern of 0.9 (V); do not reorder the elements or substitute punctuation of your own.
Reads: 1.25 (V)
